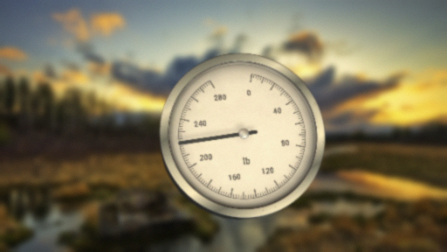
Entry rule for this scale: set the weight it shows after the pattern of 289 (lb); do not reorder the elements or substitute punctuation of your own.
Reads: 220 (lb)
